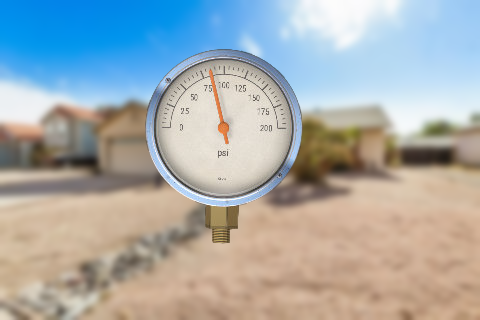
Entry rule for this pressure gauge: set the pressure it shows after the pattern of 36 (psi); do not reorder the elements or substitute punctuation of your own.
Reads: 85 (psi)
